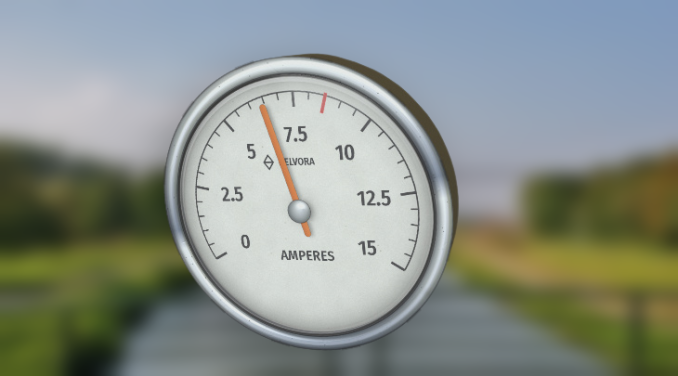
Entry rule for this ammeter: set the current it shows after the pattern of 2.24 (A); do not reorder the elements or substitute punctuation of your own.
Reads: 6.5 (A)
